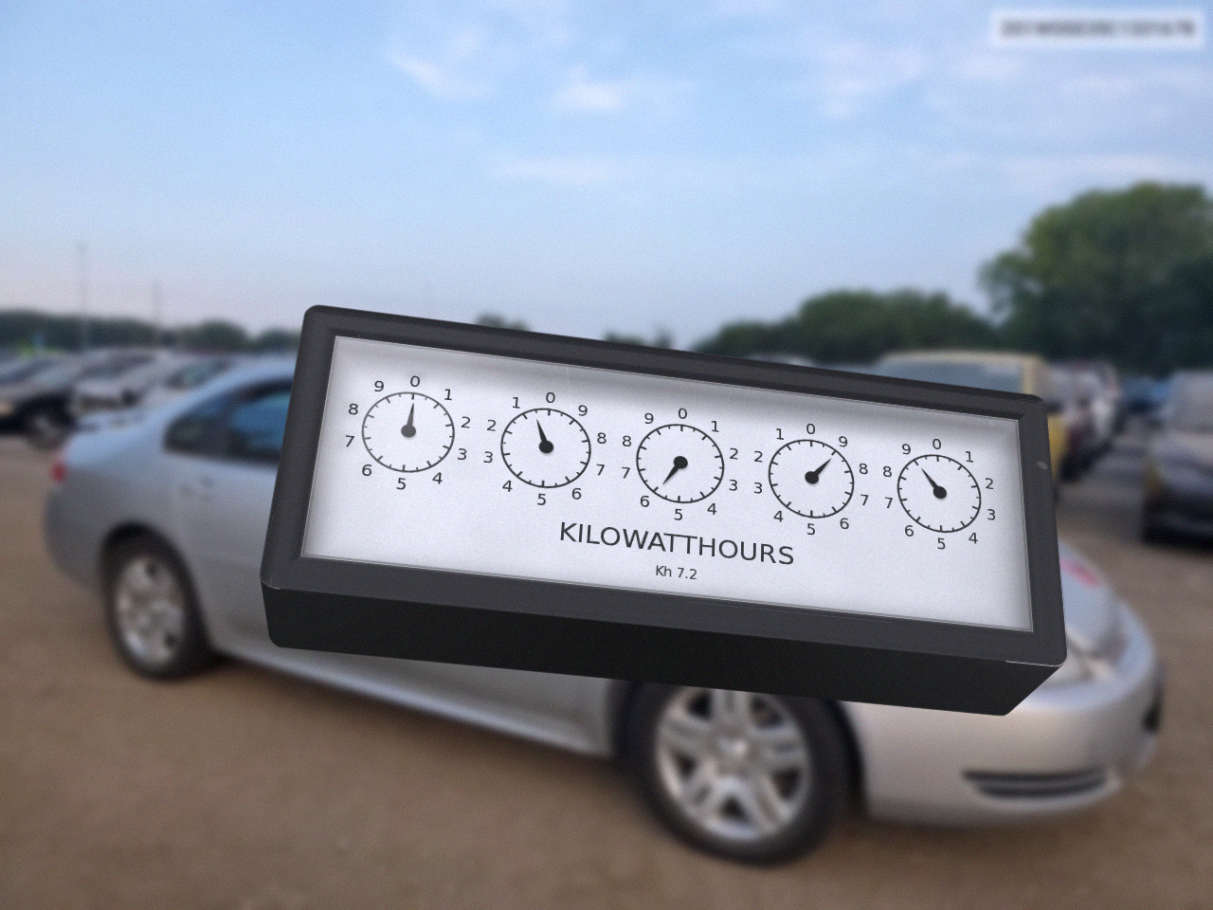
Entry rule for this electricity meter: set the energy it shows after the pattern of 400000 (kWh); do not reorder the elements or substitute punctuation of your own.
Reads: 589 (kWh)
